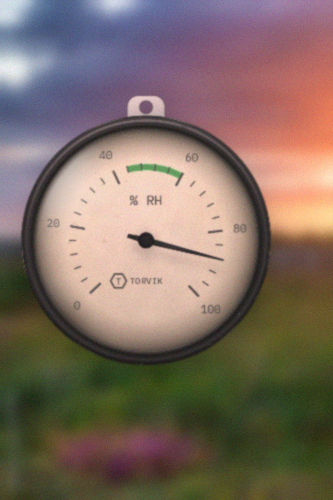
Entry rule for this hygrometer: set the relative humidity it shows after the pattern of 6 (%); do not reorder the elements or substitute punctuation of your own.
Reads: 88 (%)
